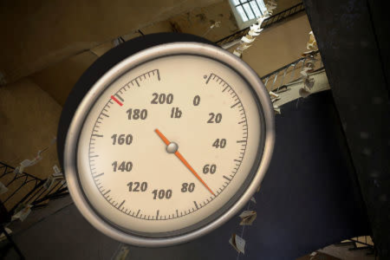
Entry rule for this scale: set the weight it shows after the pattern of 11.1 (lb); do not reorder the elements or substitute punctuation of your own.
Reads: 70 (lb)
